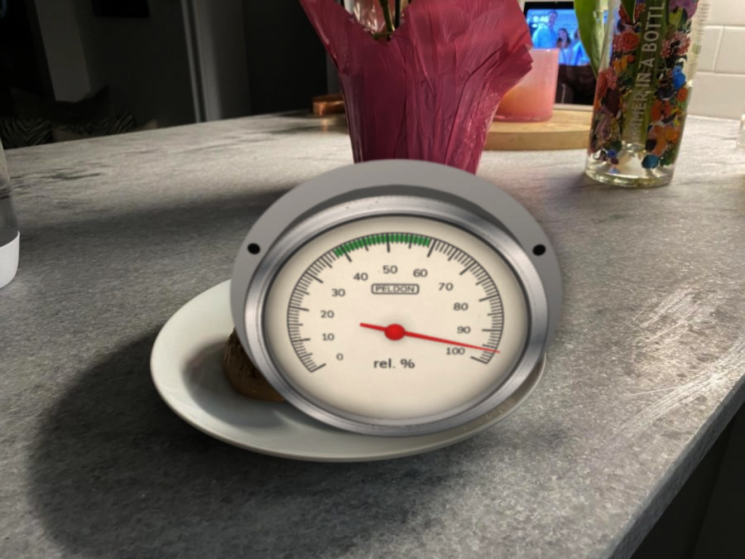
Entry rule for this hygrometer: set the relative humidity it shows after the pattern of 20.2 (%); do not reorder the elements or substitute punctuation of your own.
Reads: 95 (%)
